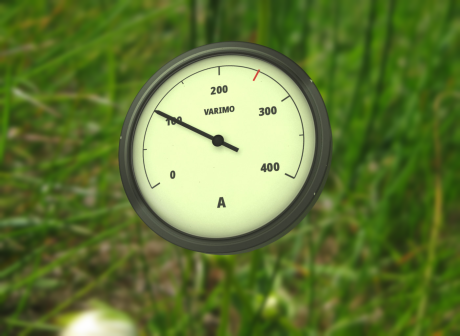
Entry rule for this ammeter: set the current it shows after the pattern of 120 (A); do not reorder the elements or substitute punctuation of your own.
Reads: 100 (A)
